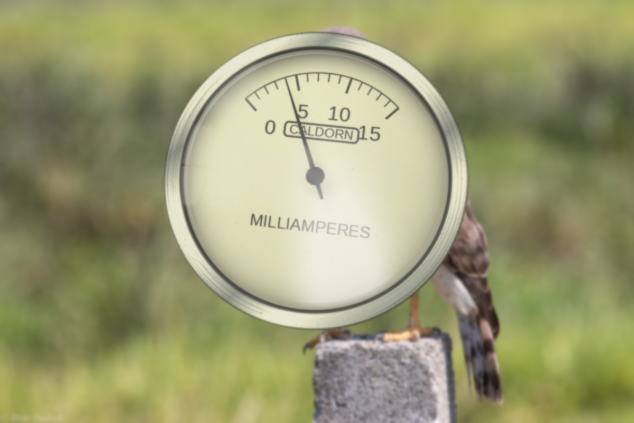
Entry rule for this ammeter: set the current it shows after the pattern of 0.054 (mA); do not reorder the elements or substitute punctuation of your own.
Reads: 4 (mA)
